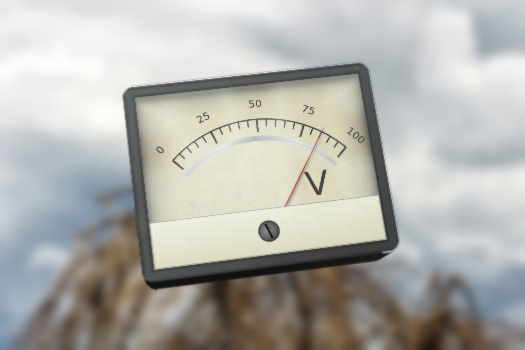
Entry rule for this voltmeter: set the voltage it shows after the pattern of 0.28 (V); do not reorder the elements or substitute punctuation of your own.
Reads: 85 (V)
